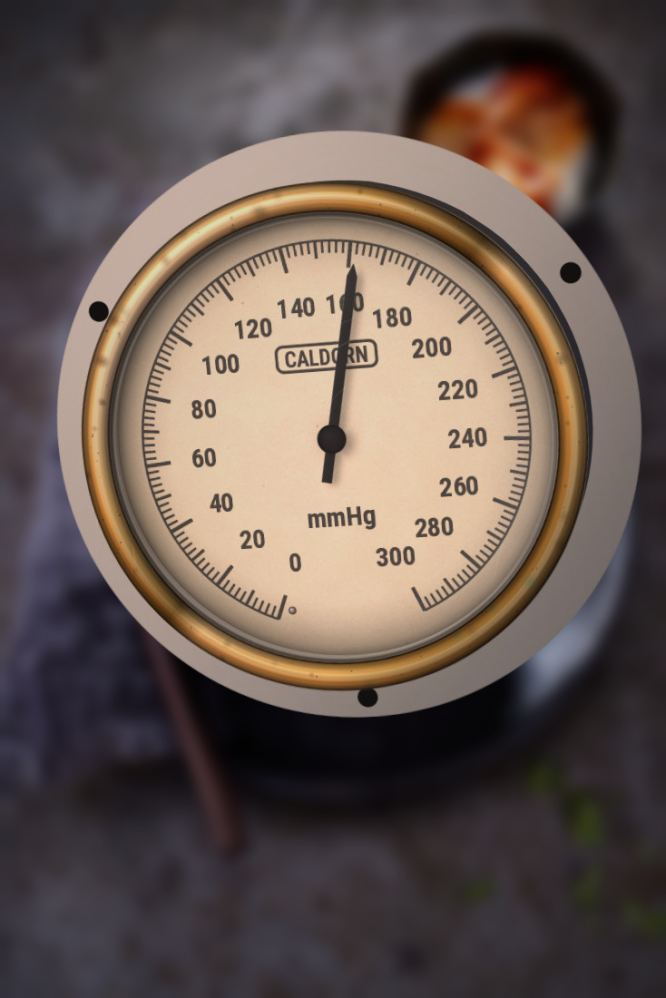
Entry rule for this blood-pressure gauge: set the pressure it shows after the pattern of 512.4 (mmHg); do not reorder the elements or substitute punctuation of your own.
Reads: 162 (mmHg)
